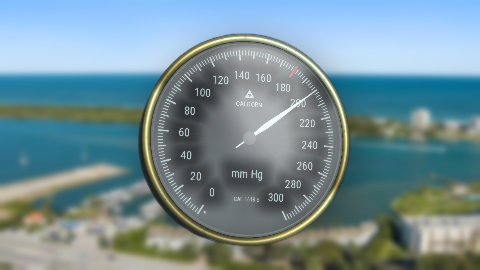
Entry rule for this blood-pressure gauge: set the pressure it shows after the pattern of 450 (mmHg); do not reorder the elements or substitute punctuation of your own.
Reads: 200 (mmHg)
